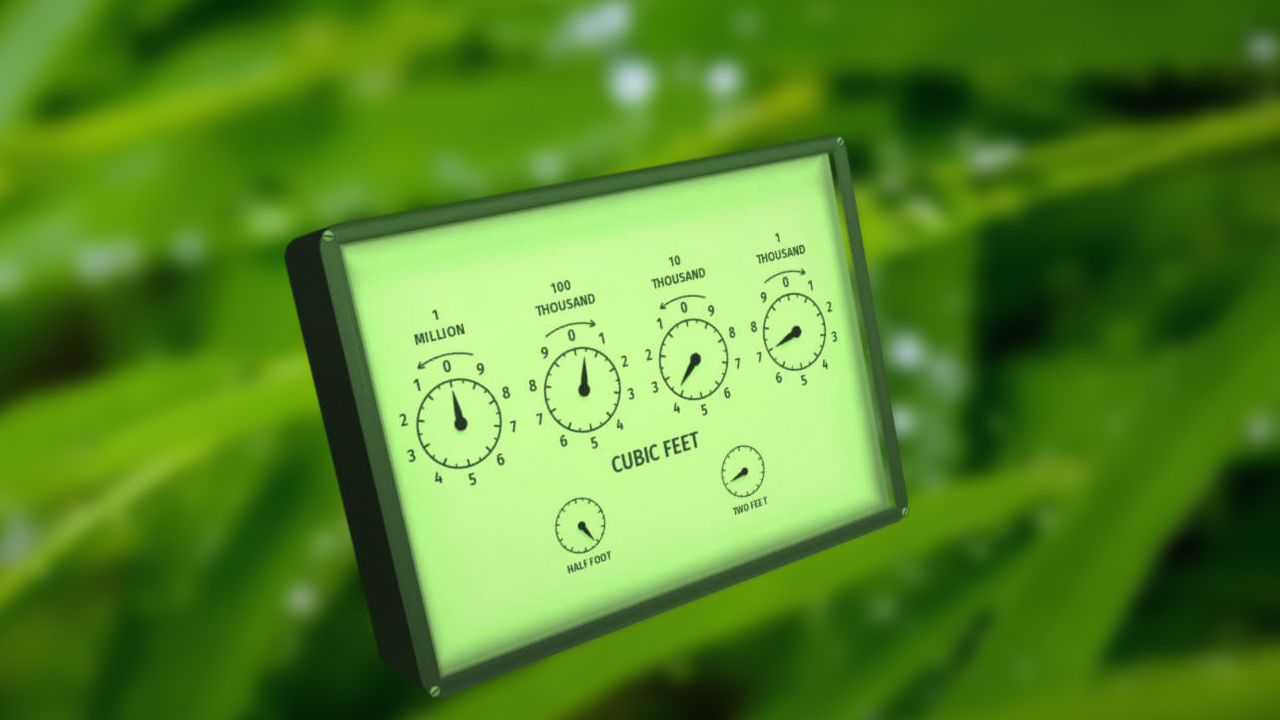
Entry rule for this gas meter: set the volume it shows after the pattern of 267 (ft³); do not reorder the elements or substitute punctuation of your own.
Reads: 3700 (ft³)
